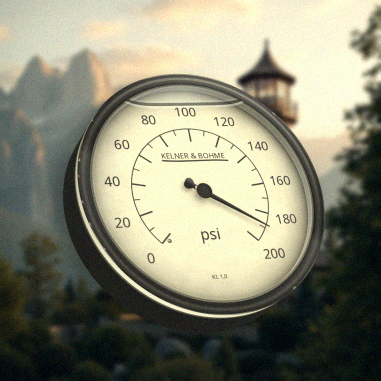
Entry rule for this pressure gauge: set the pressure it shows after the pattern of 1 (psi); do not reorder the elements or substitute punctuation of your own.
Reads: 190 (psi)
